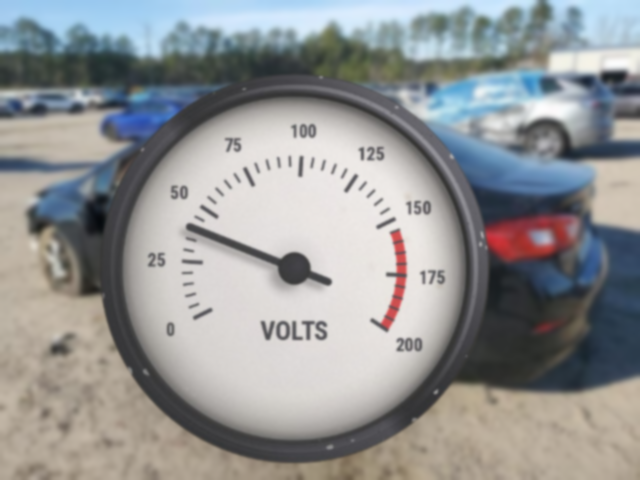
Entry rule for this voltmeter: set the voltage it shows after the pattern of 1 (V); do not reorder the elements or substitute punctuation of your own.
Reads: 40 (V)
